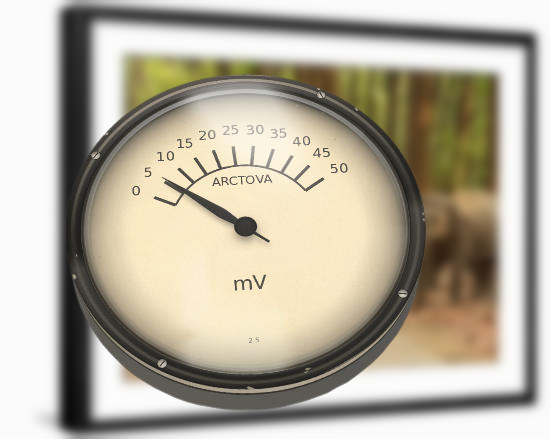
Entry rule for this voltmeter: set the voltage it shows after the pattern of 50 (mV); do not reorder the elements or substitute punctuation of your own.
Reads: 5 (mV)
